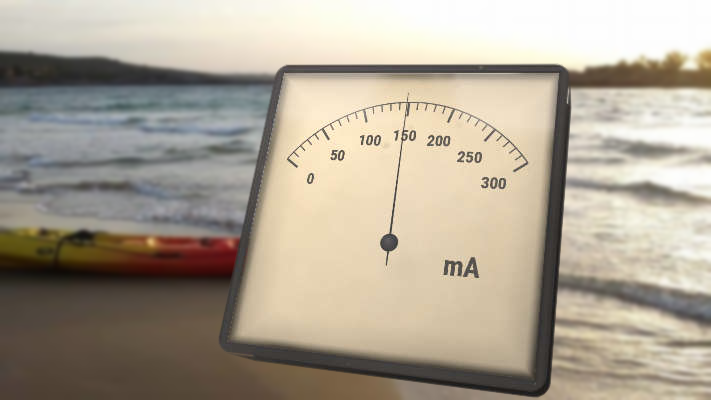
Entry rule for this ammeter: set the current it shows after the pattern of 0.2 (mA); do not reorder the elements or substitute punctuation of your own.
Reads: 150 (mA)
